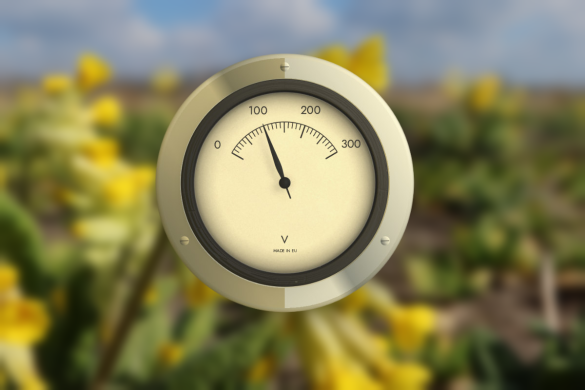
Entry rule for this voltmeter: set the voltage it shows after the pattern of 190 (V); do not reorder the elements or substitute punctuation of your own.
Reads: 100 (V)
